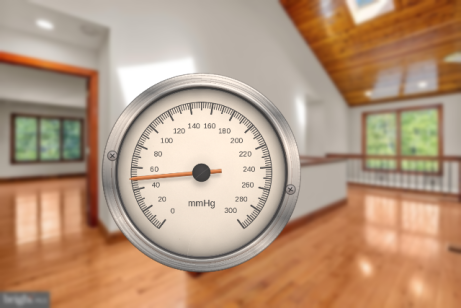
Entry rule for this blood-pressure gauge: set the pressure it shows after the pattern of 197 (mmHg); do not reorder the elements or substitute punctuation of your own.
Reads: 50 (mmHg)
